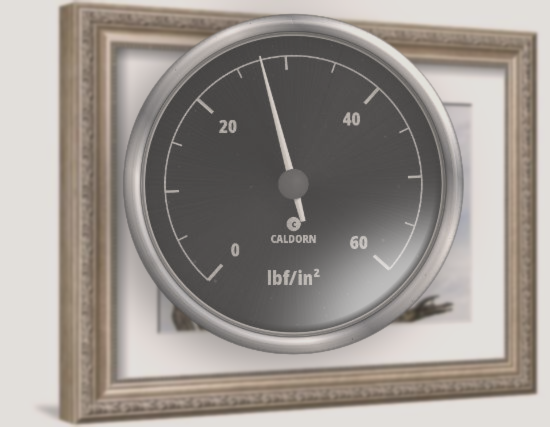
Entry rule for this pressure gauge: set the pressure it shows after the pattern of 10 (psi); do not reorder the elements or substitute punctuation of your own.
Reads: 27.5 (psi)
